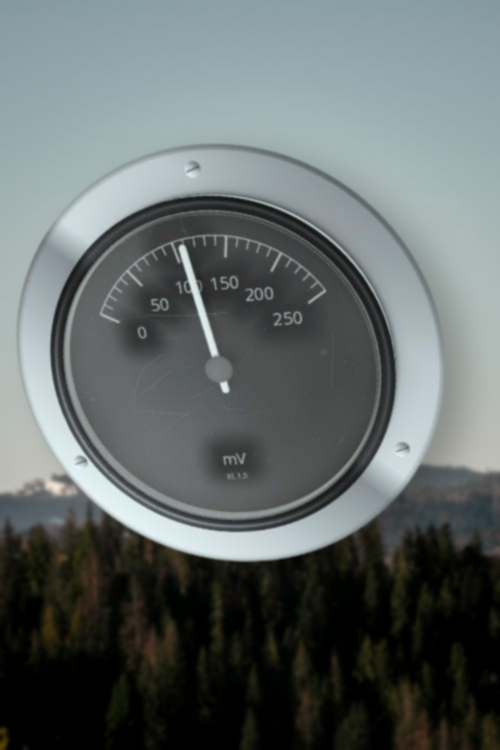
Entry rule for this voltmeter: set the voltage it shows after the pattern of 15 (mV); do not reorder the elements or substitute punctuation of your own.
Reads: 110 (mV)
